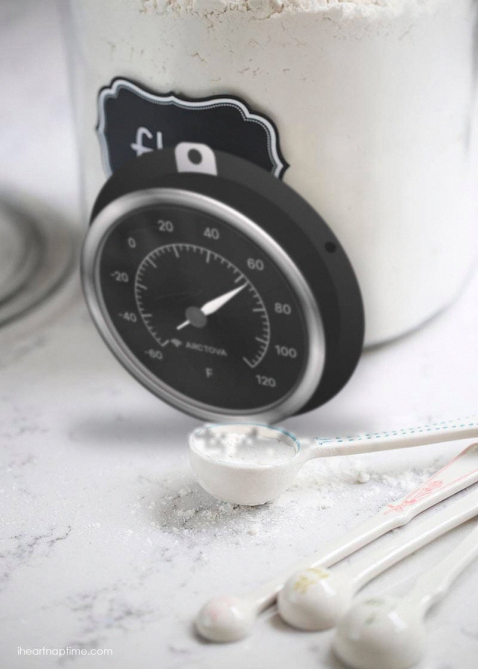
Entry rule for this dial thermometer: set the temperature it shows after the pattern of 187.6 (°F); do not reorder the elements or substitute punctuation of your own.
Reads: 64 (°F)
